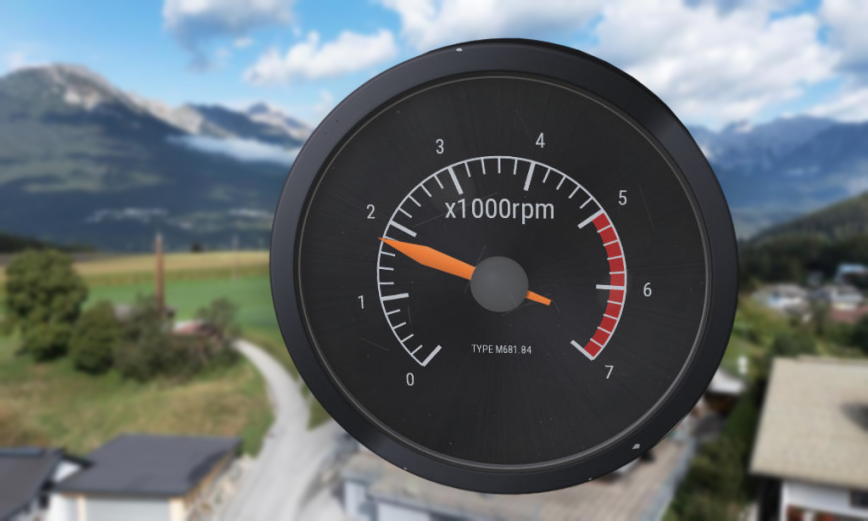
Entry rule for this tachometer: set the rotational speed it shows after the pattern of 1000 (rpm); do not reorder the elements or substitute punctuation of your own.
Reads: 1800 (rpm)
